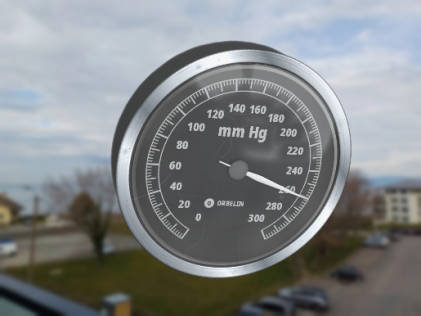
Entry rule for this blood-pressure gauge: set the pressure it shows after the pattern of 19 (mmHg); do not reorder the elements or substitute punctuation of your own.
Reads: 260 (mmHg)
